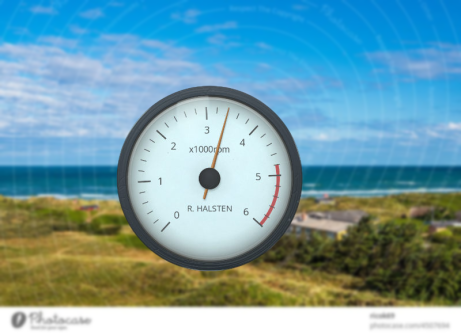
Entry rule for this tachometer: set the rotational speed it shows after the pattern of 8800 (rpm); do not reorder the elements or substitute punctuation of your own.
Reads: 3400 (rpm)
